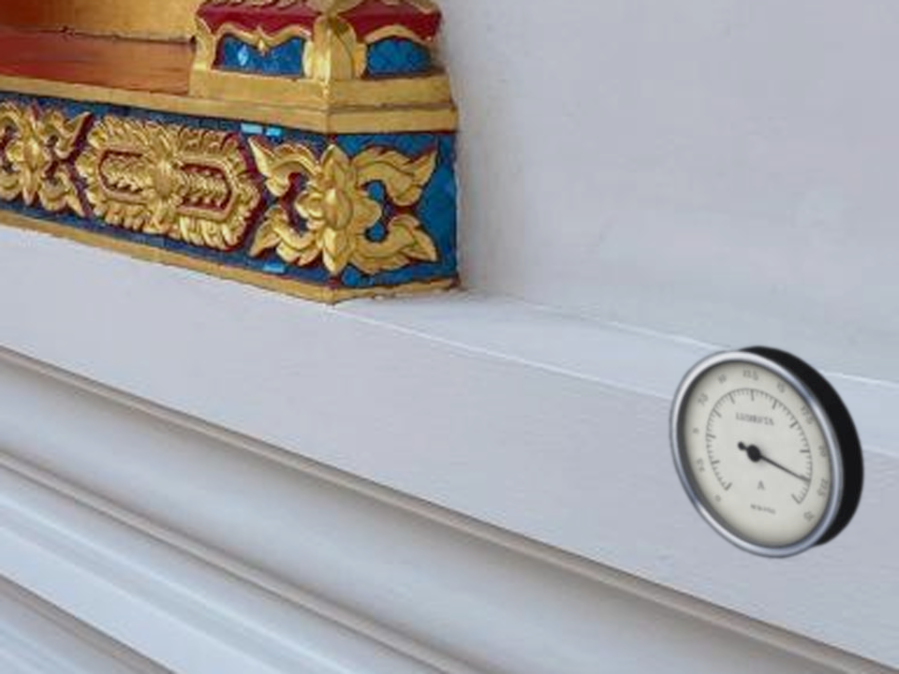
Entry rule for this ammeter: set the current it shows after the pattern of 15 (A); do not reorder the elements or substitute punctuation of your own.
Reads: 22.5 (A)
